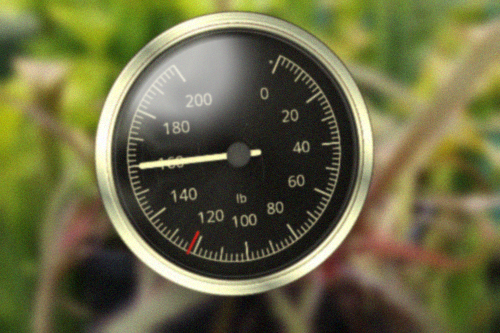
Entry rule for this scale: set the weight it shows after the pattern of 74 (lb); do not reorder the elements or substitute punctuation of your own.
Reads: 160 (lb)
